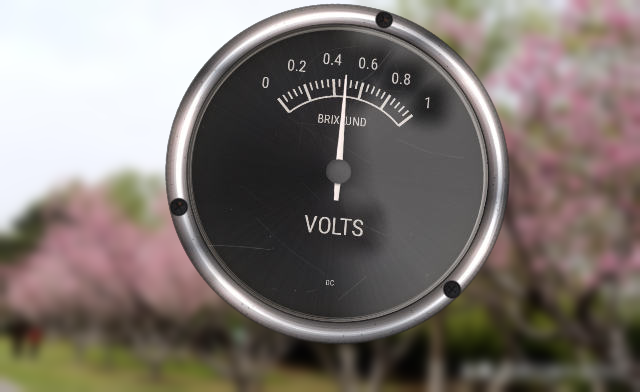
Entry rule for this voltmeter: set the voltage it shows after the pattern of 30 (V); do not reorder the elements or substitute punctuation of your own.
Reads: 0.48 (V)
